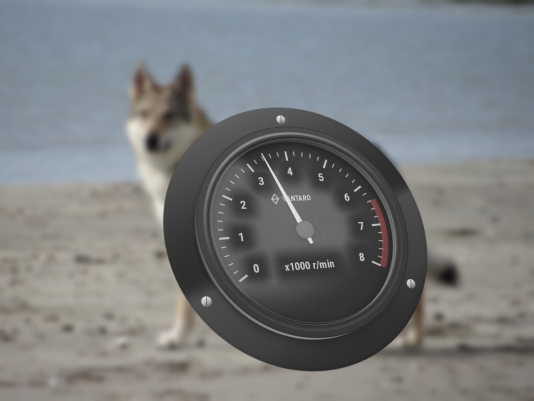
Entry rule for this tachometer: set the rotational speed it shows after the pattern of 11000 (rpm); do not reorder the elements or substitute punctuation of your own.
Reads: 3400 (rpm)
